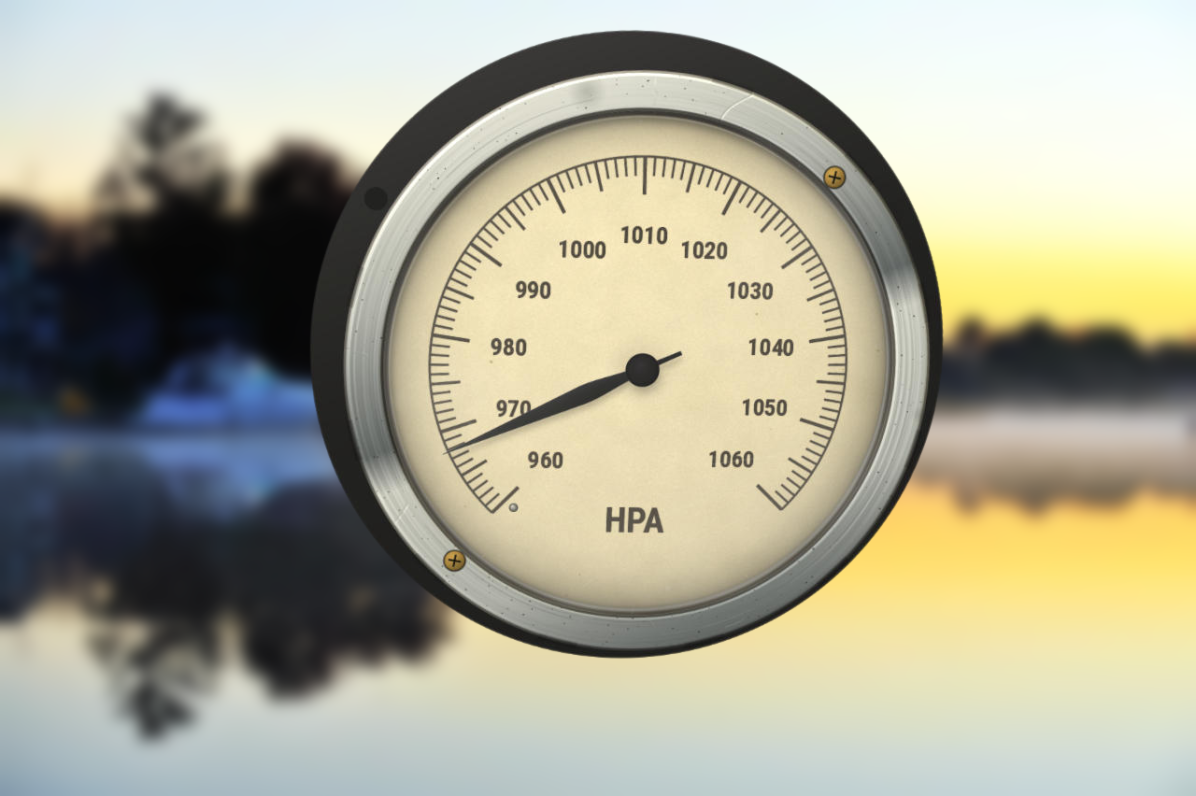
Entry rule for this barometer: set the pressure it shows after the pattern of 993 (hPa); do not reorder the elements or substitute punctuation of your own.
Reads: 968 (hPa)
